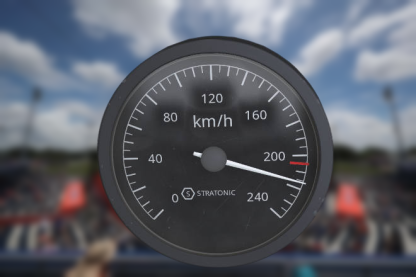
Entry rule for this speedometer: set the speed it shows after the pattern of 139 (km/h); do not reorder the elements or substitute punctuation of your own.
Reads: 215 (km/h)
